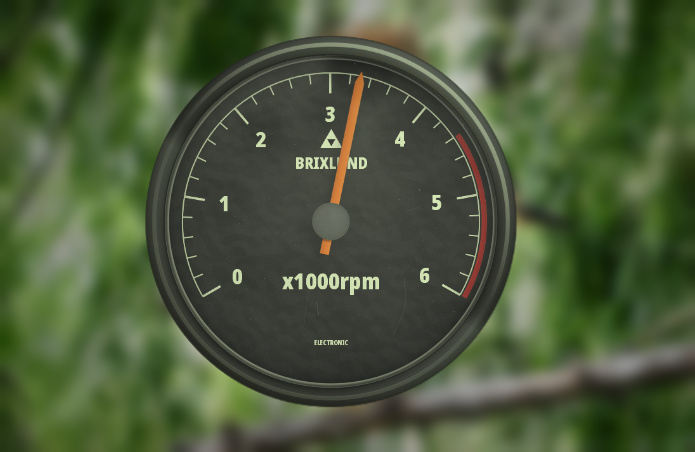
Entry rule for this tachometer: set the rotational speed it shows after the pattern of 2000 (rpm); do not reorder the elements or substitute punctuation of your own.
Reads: 3300 (rpm)
